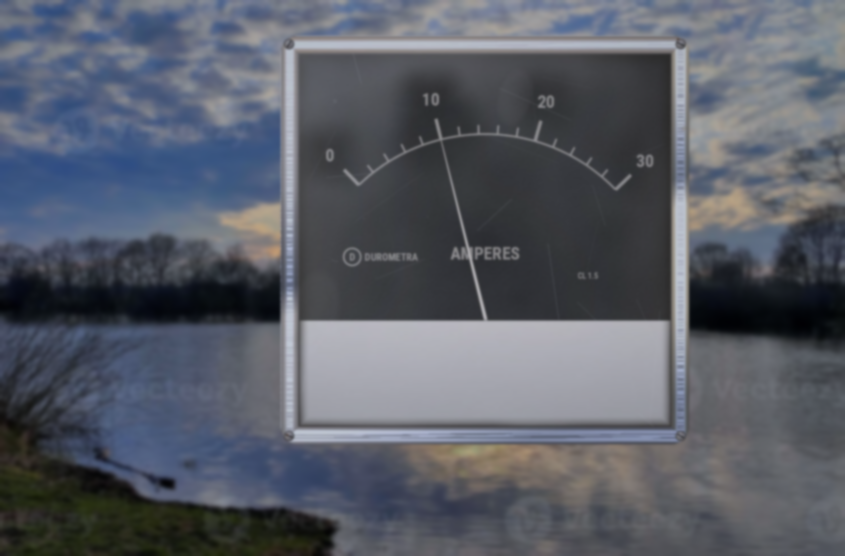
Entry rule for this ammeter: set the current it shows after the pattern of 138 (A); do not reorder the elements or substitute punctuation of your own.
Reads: 10 (A)
